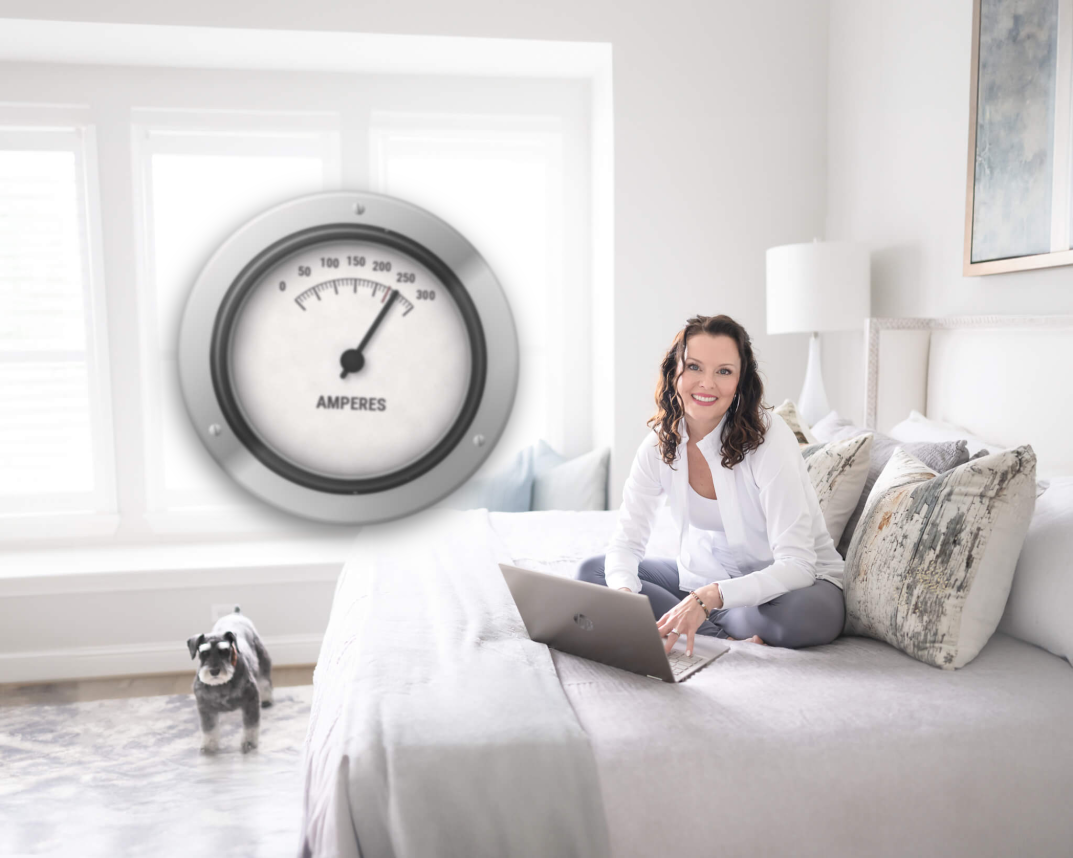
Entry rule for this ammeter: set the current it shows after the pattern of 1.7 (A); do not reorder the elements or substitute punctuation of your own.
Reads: 250 (A)
